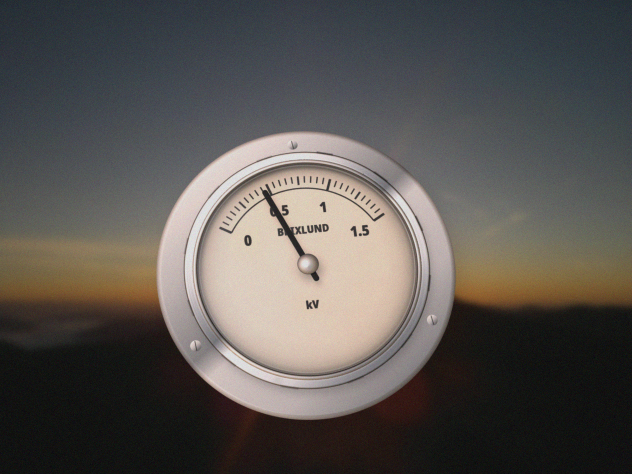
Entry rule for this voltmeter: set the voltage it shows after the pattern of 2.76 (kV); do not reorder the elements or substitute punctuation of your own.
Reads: 0.45 (kV)
